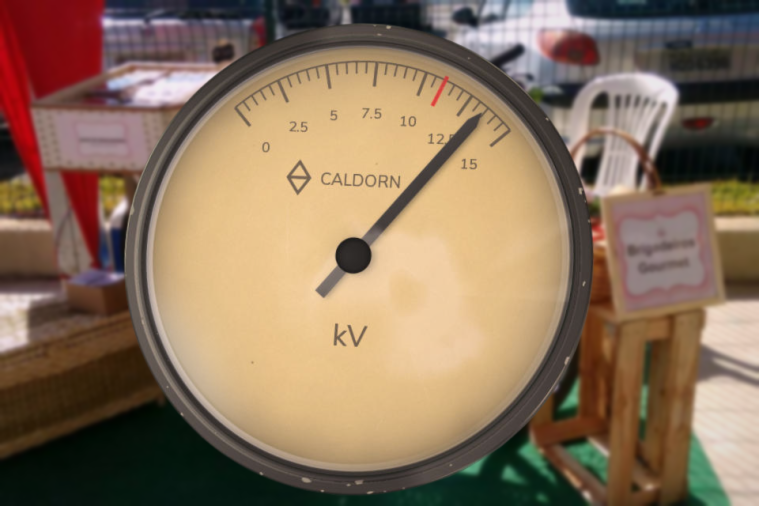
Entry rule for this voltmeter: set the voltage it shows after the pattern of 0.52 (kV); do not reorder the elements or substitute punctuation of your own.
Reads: 13.5 (kV)
